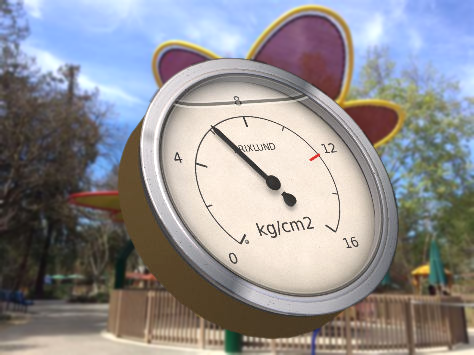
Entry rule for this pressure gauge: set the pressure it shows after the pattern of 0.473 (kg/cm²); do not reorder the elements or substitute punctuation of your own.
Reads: 6 (kg/cm²)
